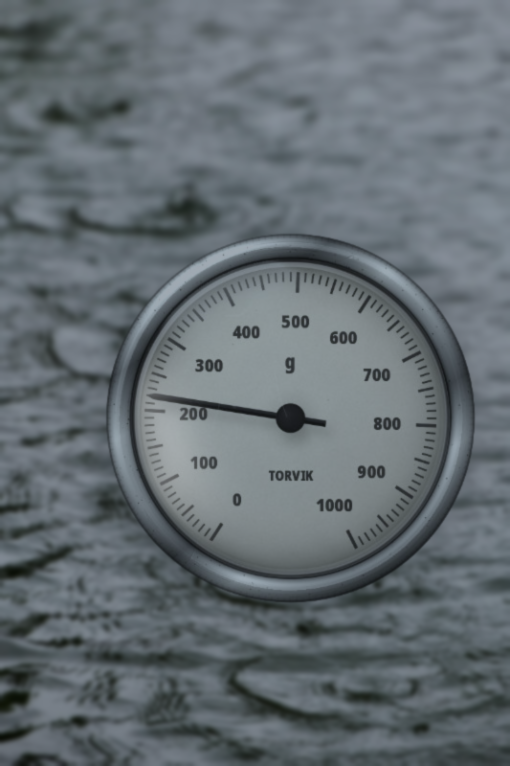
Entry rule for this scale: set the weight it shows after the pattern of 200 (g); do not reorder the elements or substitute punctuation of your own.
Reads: 220 (g)
